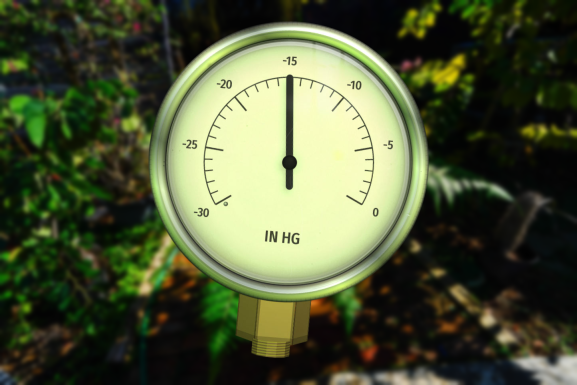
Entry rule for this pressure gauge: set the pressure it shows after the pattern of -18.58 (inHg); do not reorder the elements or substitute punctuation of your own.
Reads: -15 (inHg)
